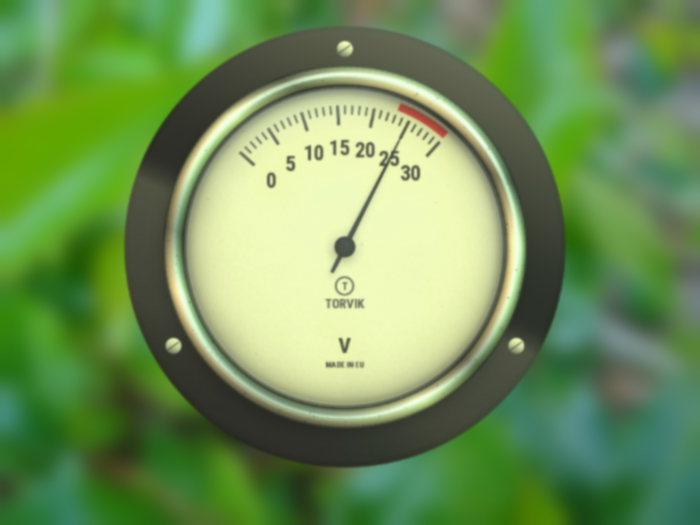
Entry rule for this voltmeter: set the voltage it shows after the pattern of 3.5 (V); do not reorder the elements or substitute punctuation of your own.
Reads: 25 (V)
